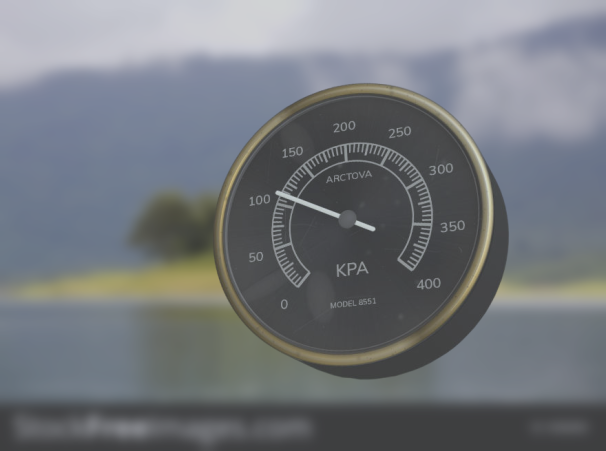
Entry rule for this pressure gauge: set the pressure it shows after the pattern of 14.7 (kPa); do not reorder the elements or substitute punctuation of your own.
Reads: 110 (kPa)
